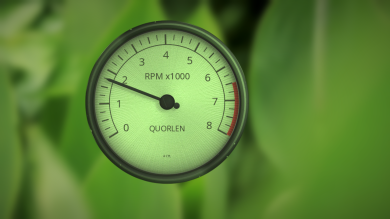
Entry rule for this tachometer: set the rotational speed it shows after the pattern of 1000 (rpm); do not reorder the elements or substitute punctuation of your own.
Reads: 1750 (rpm)
